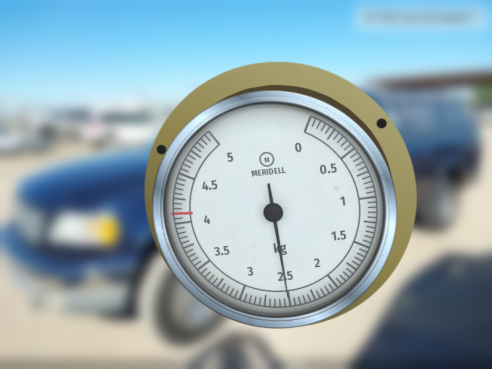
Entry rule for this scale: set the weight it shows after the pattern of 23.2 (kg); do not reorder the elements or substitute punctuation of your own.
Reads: 2.5 (kg)
